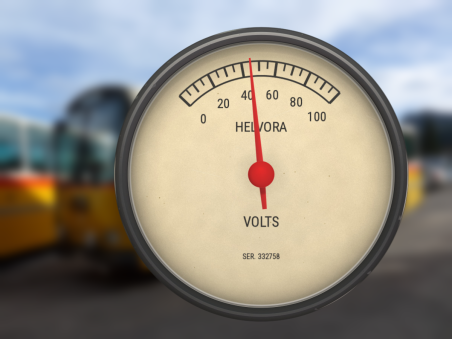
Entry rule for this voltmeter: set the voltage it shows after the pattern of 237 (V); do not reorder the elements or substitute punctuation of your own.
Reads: 45 (V)
